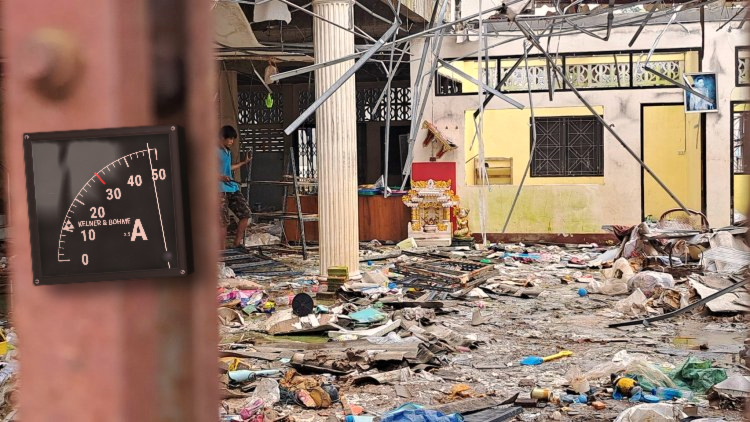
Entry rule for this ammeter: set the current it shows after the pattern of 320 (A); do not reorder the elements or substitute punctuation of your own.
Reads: 48 (A)
